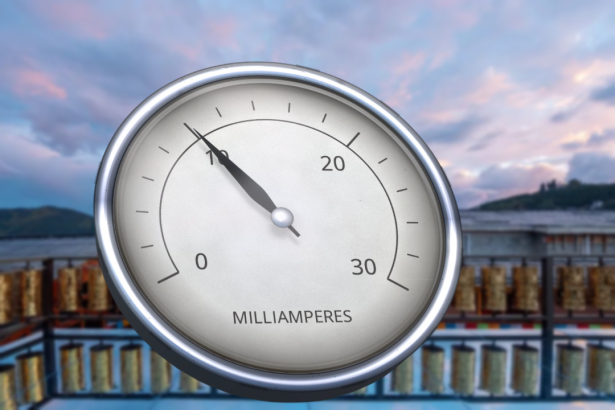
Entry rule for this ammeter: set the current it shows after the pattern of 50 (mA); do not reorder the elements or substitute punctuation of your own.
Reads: 10 (mA)
